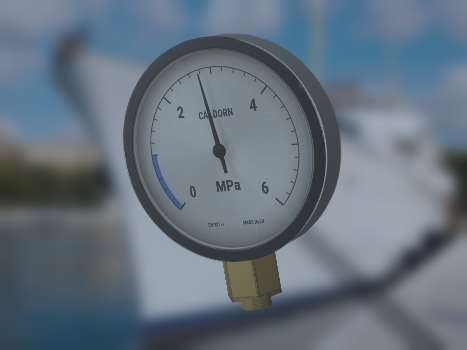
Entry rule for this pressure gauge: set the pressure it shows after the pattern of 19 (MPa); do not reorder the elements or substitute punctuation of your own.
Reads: 2.8 (MPa)
